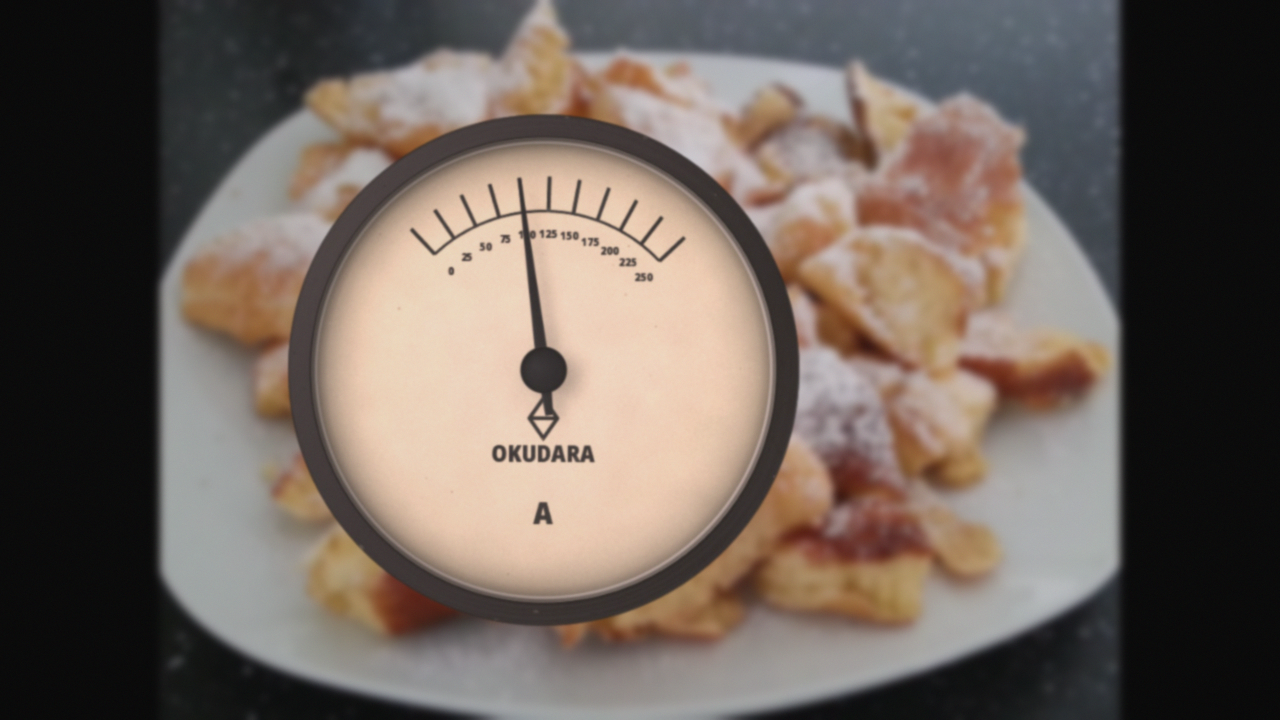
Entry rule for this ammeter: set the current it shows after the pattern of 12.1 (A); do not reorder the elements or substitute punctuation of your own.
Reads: 100 (A)
